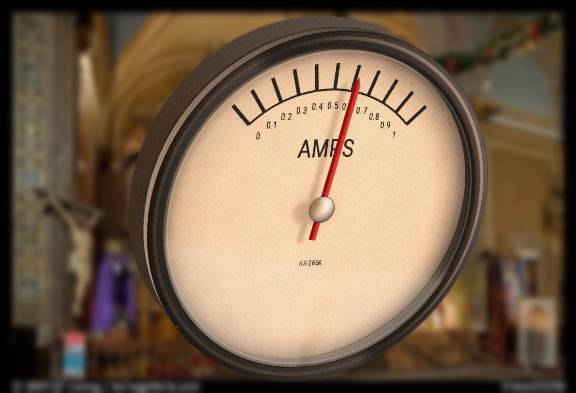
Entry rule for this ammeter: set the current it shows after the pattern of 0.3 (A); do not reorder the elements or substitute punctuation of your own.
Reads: 0.6 (A)
